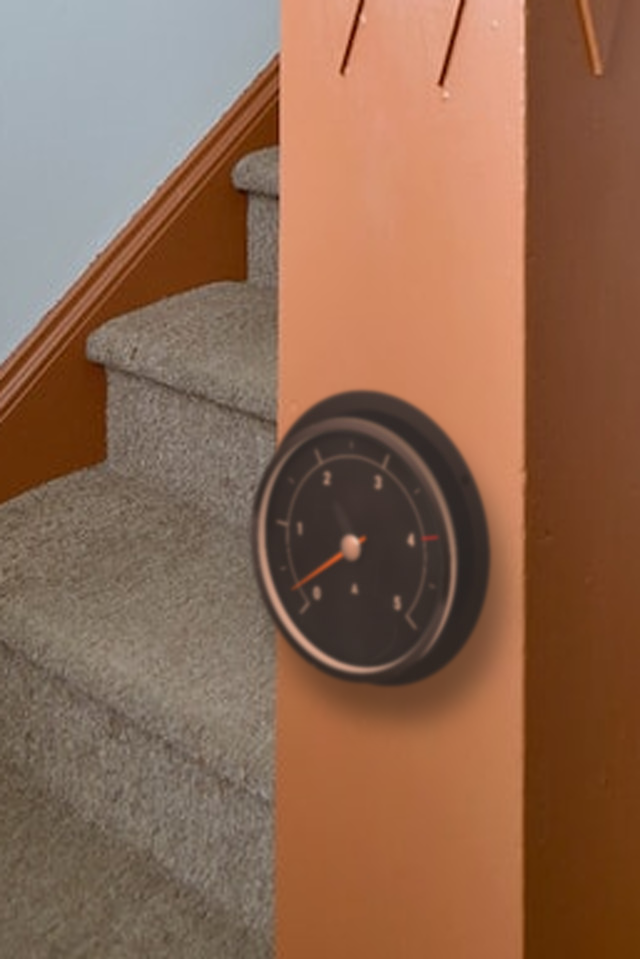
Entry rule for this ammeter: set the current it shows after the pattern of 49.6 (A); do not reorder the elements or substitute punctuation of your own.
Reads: 0.25 (A)
